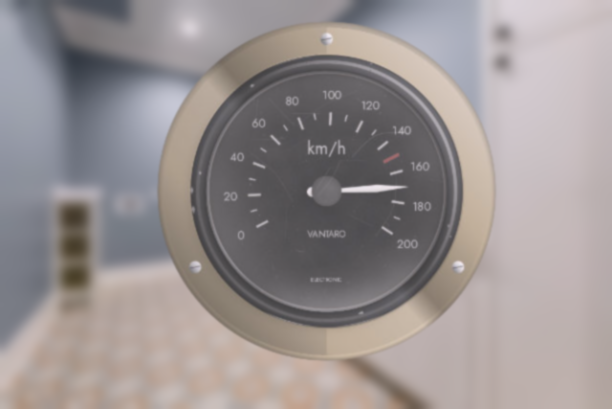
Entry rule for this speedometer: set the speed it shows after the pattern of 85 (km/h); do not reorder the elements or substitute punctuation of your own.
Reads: 170 (km/h)
